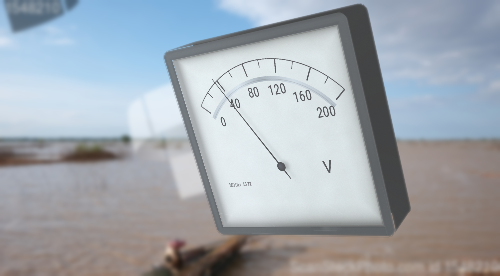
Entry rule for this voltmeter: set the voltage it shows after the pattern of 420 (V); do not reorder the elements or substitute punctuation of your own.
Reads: 40 (V)
